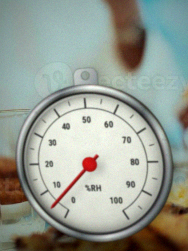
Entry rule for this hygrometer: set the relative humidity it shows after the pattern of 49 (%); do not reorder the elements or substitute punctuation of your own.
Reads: 5 (%)
